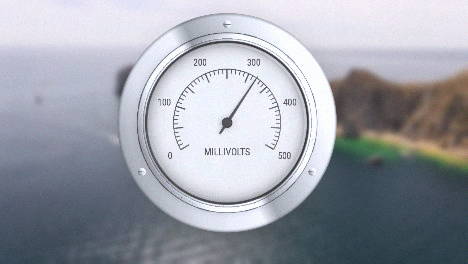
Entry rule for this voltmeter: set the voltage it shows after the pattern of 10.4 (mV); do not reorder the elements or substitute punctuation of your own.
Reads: 320 (mV)
